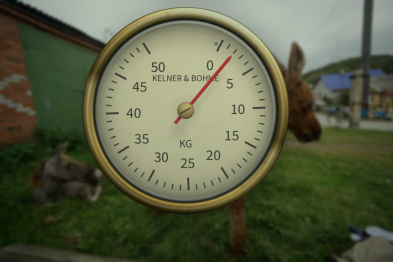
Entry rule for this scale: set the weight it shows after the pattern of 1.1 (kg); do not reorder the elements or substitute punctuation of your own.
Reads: 2 (kg)
